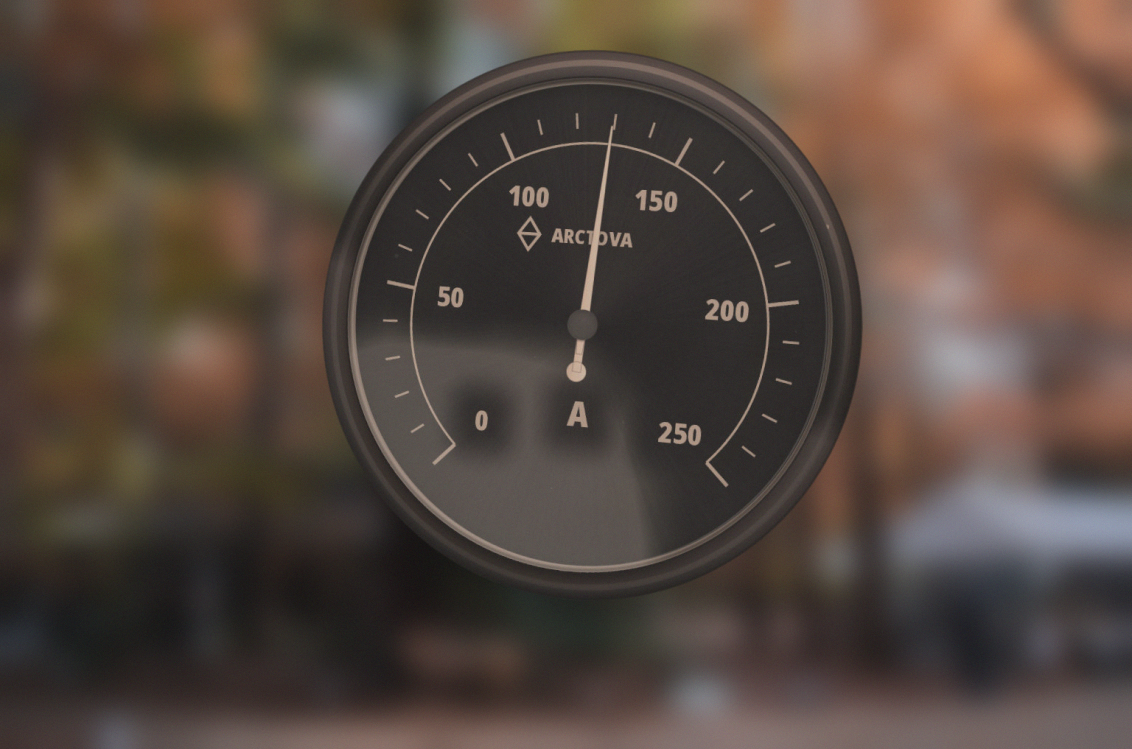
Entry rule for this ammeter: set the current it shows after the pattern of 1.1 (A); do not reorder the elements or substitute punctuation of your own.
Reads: 130 (A)
